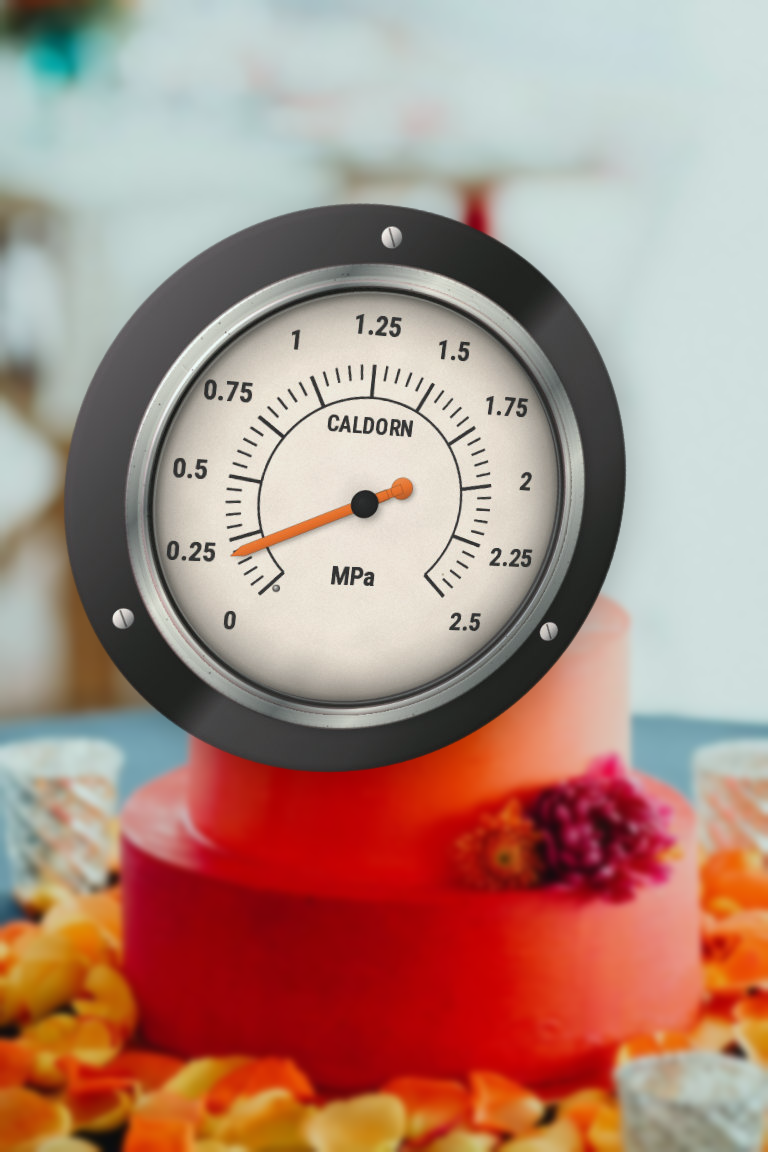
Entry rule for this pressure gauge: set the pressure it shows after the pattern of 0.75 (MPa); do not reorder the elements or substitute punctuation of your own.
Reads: 0.2 (MPa)
